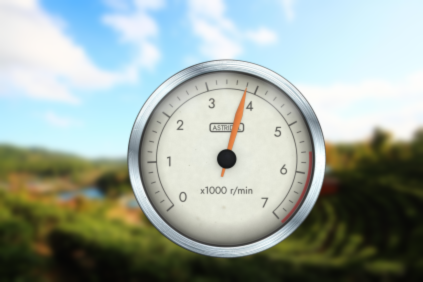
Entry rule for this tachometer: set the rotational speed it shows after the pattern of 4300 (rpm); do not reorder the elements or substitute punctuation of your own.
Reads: 3800 (rpm)
